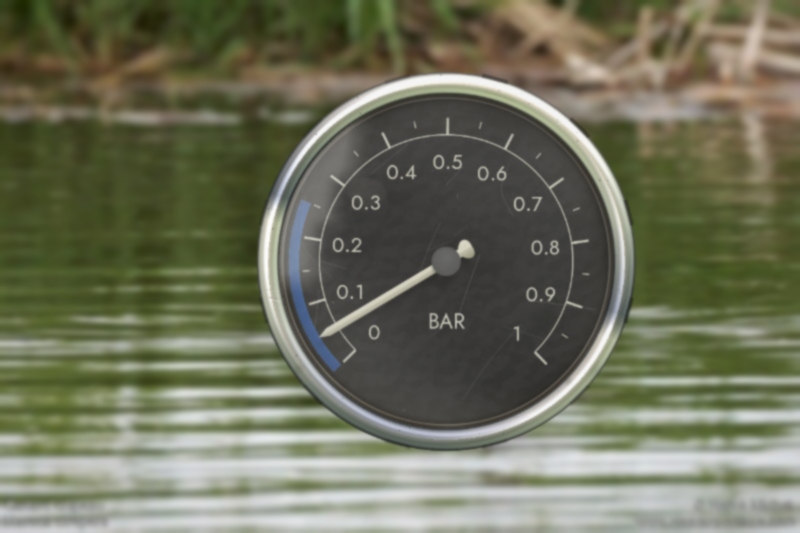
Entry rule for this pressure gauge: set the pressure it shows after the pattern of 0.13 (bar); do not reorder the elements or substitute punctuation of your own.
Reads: 0.05 (bar)
